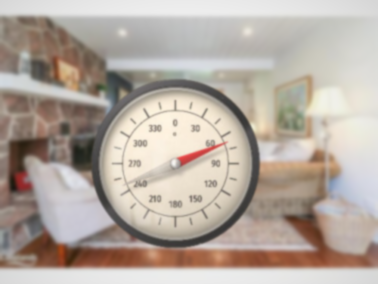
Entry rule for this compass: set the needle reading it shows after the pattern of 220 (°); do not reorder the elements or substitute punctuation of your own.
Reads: 67.5 (°)
